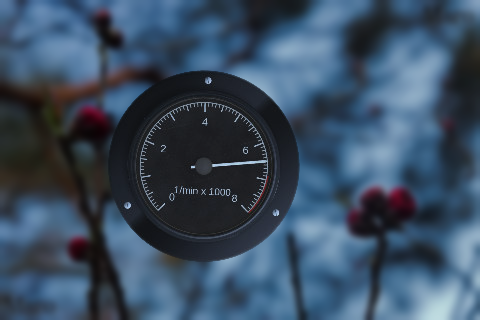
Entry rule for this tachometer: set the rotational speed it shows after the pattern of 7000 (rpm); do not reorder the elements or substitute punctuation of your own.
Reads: 6500 (rpm)
